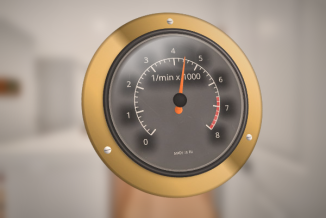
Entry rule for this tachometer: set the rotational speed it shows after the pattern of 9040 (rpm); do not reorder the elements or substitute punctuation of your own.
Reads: 4400 (rpm)
